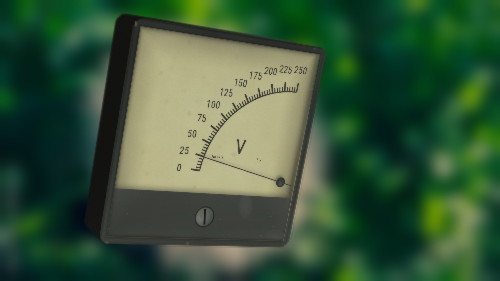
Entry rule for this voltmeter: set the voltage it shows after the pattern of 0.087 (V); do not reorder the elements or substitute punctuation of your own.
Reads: 25 (V)
